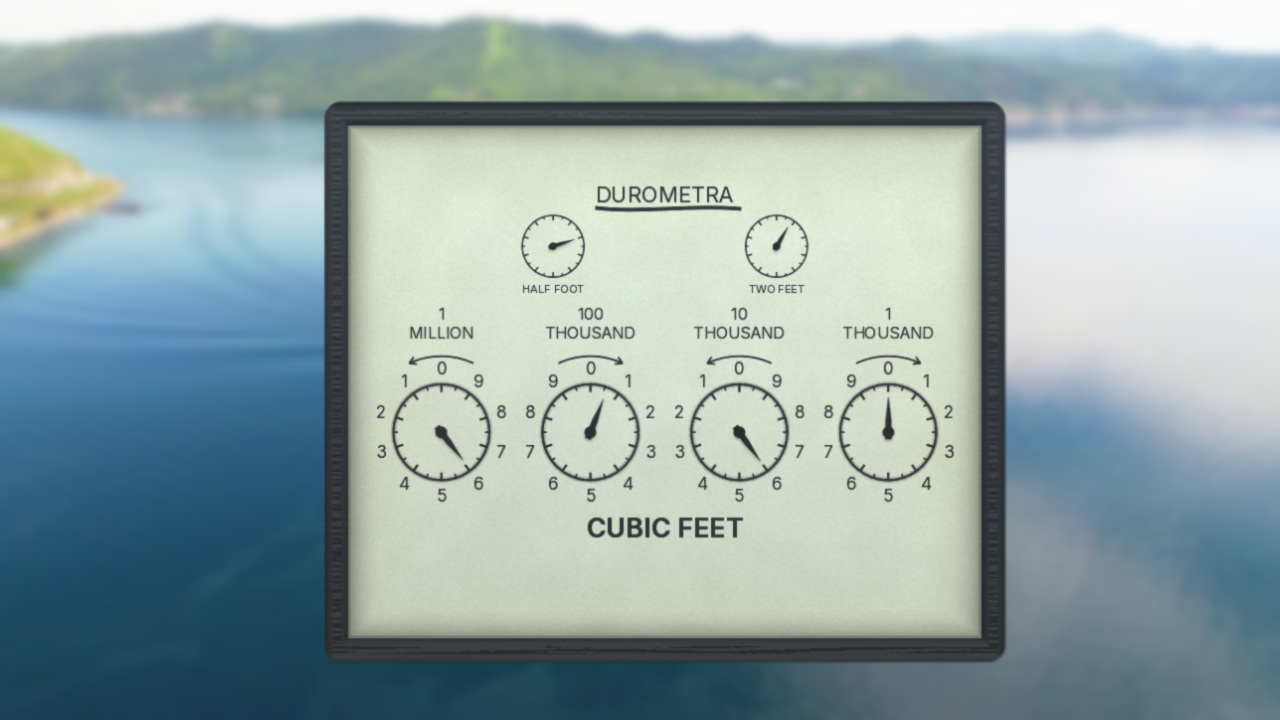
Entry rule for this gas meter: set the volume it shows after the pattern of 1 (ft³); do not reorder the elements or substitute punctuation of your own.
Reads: 606000 (ft³)
